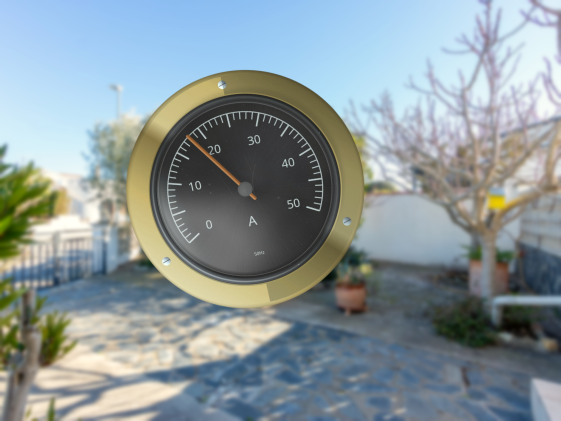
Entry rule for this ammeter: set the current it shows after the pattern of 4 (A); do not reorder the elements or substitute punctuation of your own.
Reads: 18 (A)
